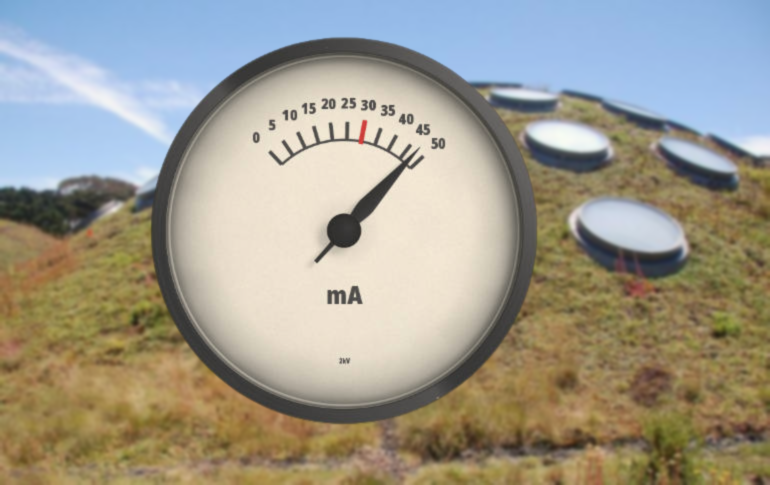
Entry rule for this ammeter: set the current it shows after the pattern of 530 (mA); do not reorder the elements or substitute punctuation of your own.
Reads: 47.5 (mA)
